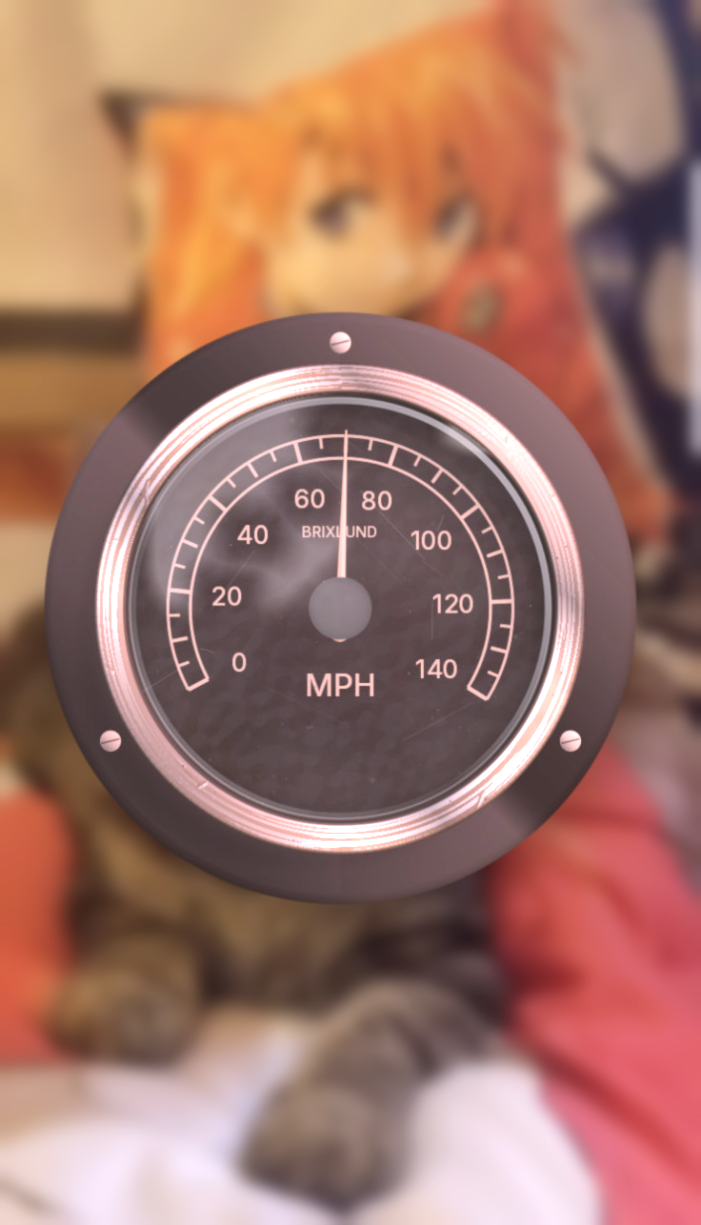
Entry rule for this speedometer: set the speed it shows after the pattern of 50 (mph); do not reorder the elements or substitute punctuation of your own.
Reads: 70 (mph)
